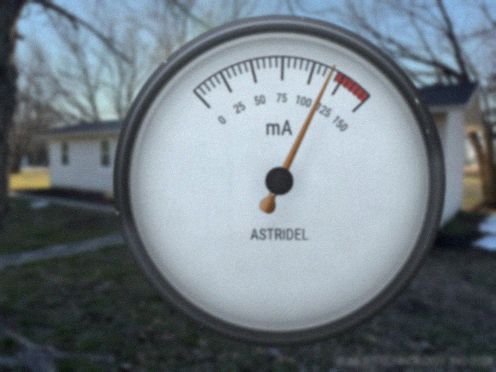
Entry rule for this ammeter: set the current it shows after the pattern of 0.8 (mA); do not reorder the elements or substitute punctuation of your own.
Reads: 115 (mA)
